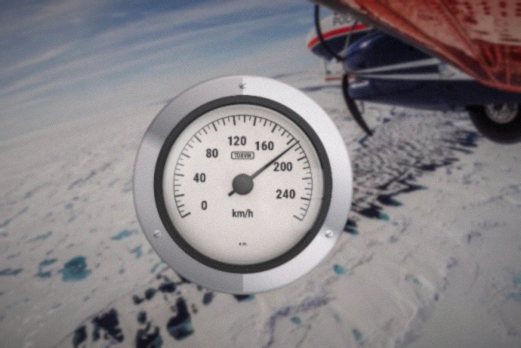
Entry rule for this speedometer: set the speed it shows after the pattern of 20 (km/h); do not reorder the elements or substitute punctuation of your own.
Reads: 185 (km/h)
